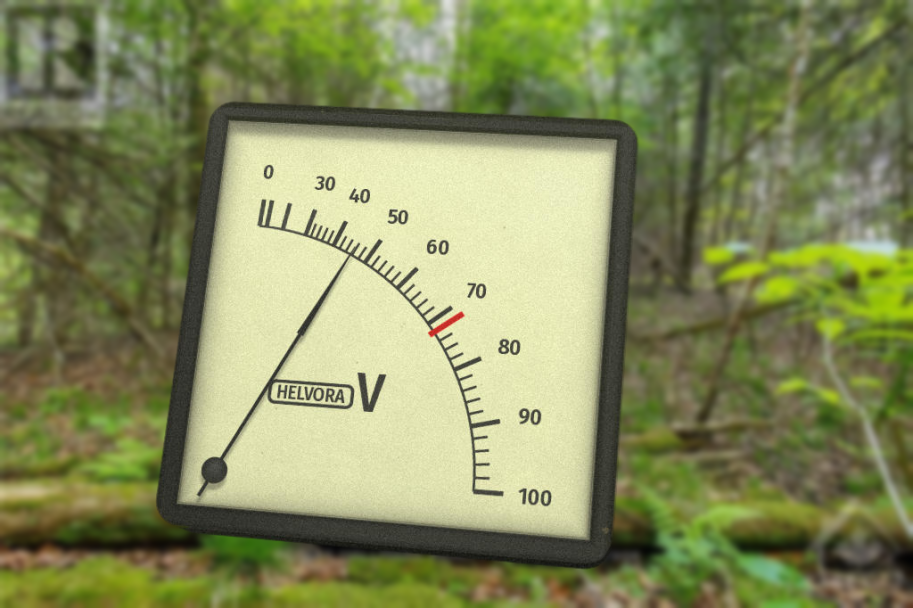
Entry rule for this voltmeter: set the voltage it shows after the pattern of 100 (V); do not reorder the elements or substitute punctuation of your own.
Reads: 46 (V)
